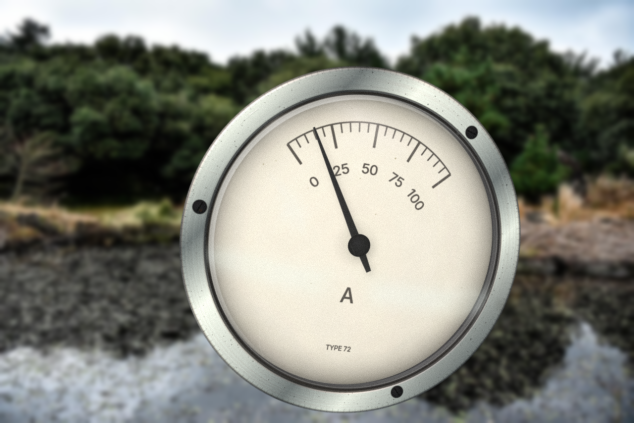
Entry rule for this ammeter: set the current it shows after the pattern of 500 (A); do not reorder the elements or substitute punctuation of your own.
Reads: 15 (A)
